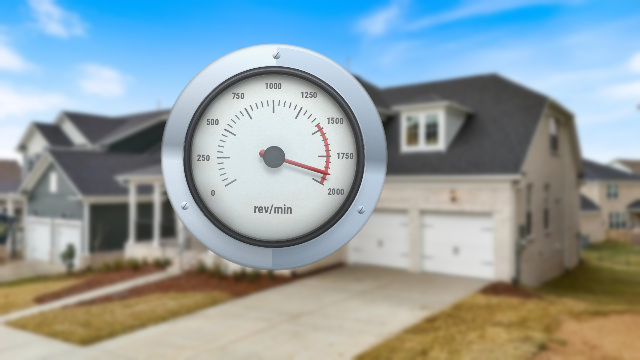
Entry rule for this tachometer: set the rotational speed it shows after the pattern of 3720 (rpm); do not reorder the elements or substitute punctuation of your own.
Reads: 1900 (rpm)
